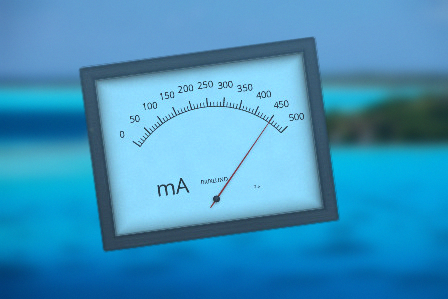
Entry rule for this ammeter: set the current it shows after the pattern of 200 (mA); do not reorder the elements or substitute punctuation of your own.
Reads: 450 (mA)
